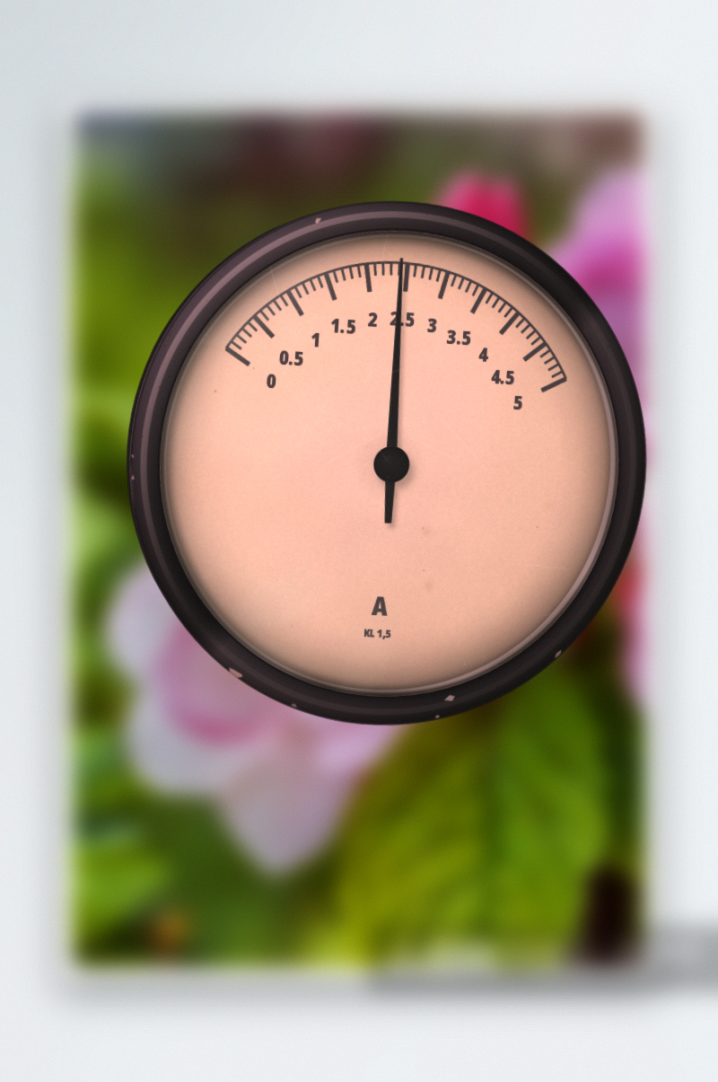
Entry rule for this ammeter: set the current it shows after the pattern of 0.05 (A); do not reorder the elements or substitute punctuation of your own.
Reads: 2.4 (A)
